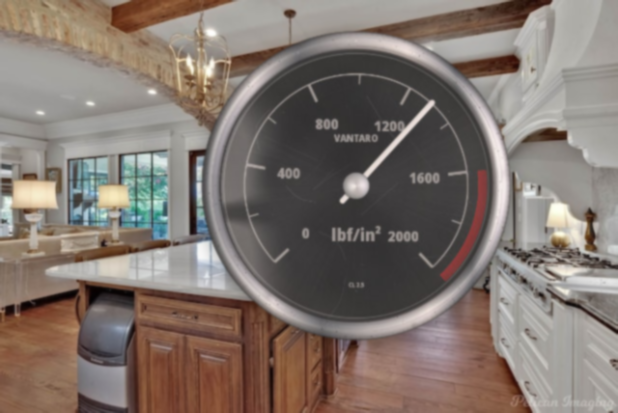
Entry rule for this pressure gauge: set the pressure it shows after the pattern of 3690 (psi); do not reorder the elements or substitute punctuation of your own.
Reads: 1300 (psi)
